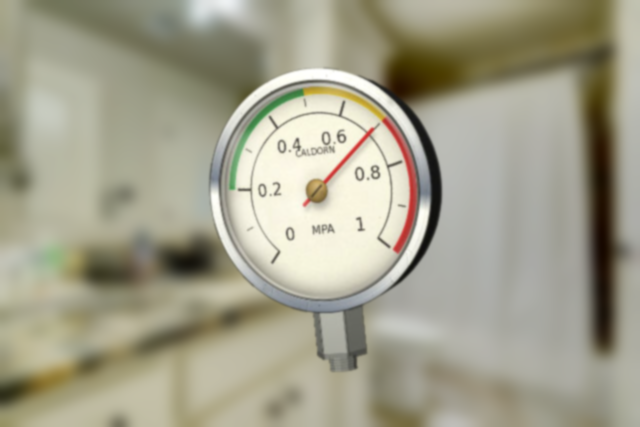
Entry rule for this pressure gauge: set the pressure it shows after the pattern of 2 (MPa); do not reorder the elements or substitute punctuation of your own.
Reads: 0.7 (MPa)
